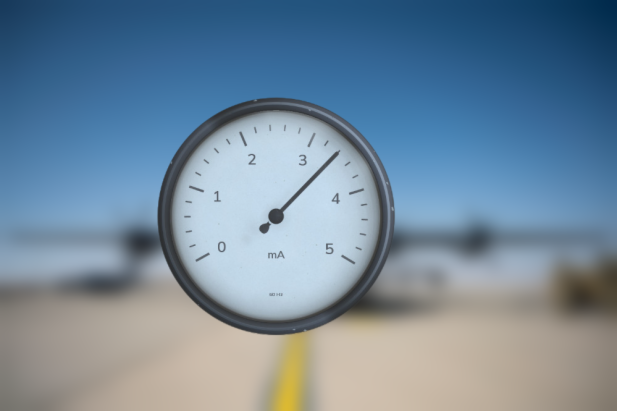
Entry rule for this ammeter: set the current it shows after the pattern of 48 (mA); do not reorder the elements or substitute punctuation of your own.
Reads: 3.4 (mA)
